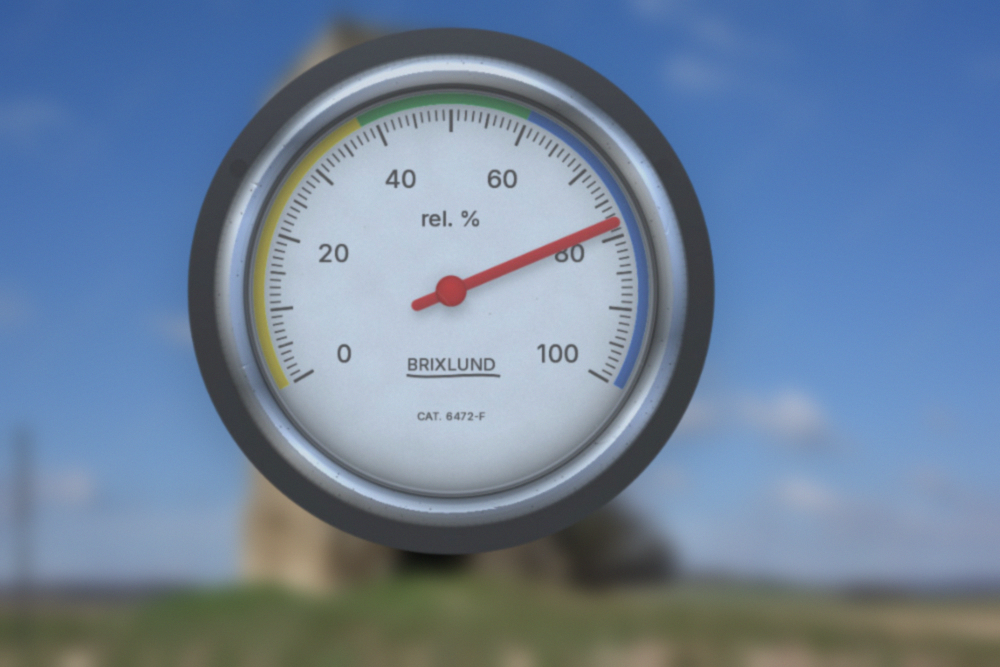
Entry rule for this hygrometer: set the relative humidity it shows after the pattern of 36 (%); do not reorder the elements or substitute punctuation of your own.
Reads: 78 (%)
